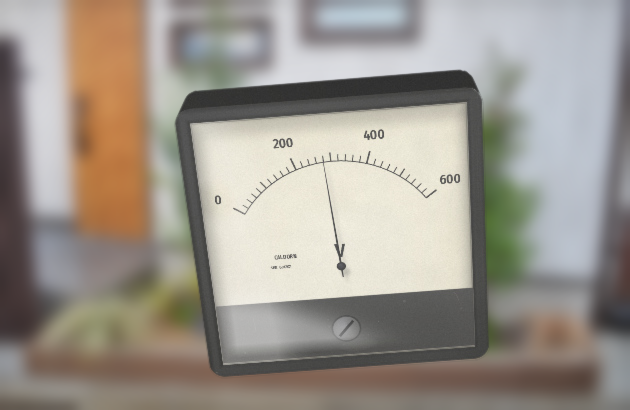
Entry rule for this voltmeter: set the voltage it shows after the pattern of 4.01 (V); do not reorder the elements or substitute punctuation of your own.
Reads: 280 (V)
